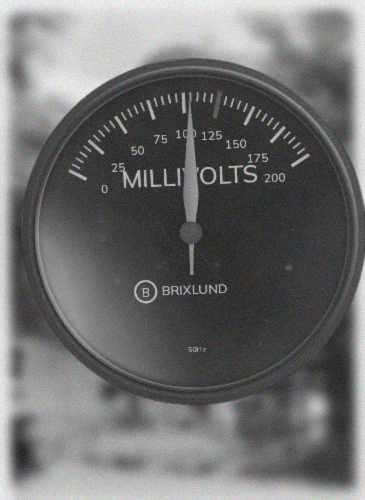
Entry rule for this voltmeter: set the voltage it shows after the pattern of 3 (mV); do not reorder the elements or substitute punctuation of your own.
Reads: 105 (mV)
